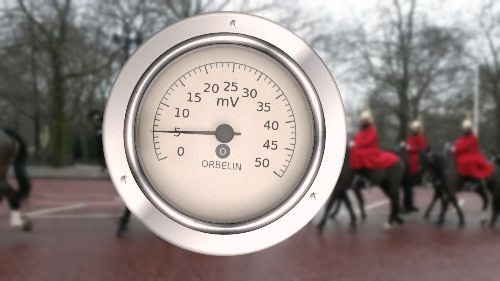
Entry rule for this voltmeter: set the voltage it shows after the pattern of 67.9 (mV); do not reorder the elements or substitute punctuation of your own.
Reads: 5 (mV)
